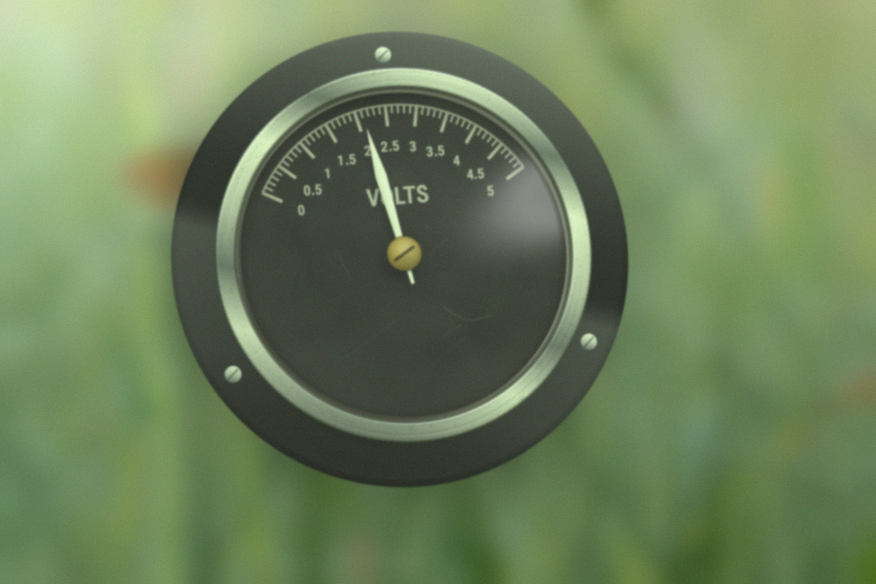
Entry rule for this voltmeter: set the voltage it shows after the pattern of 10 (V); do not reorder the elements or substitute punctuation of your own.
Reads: 2.1 (V)
